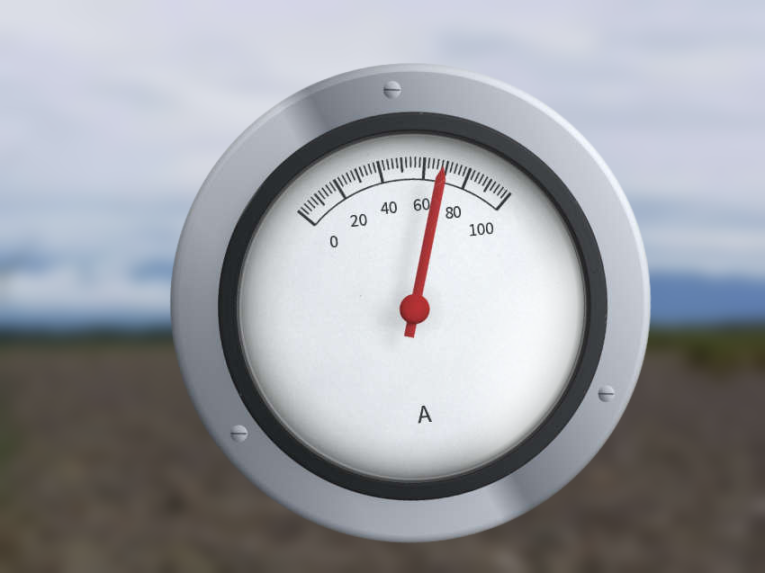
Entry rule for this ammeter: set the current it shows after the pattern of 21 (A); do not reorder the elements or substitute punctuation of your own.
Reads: 68 (A)
